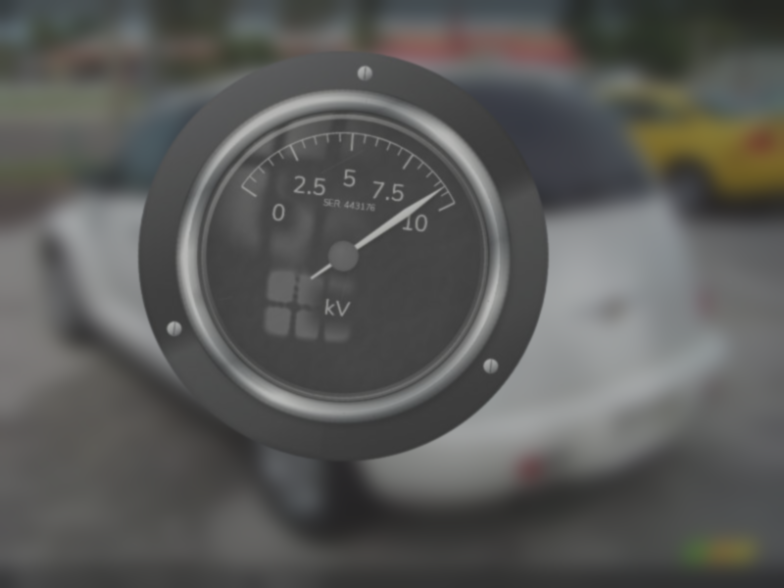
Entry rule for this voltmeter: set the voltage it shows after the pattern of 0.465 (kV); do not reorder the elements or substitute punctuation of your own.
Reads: 9.25 (kV)
